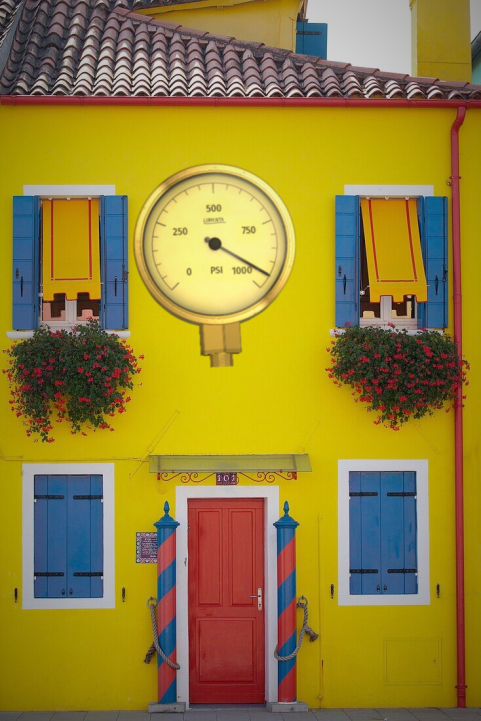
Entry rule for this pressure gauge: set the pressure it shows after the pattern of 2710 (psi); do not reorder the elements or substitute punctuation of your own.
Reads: 950 (psi)
